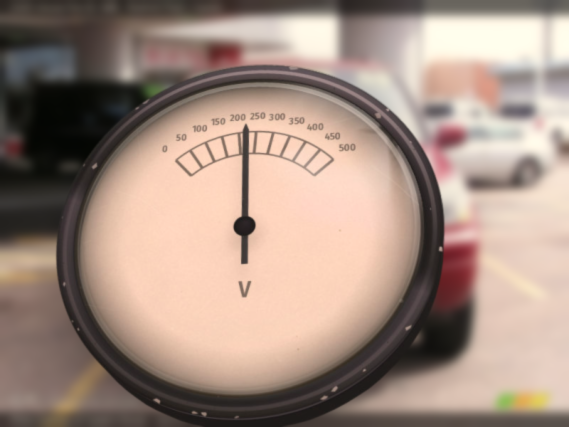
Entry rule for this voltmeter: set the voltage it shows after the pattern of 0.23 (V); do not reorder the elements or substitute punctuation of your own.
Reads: 225 (V)
